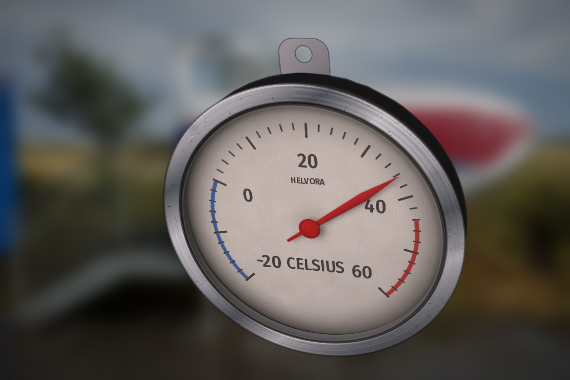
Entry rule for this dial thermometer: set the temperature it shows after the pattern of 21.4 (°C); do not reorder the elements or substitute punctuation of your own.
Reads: 36 (°C)
